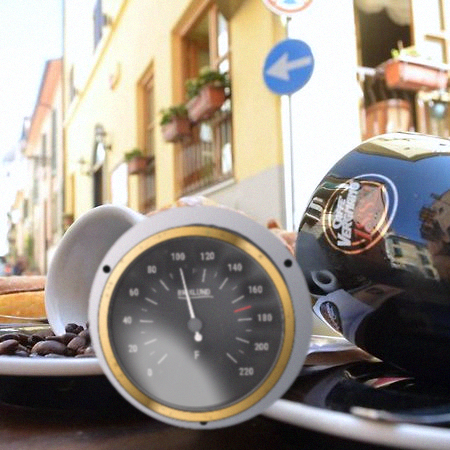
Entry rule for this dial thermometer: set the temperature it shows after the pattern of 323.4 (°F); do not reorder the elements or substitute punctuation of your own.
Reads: 100 (°F)
